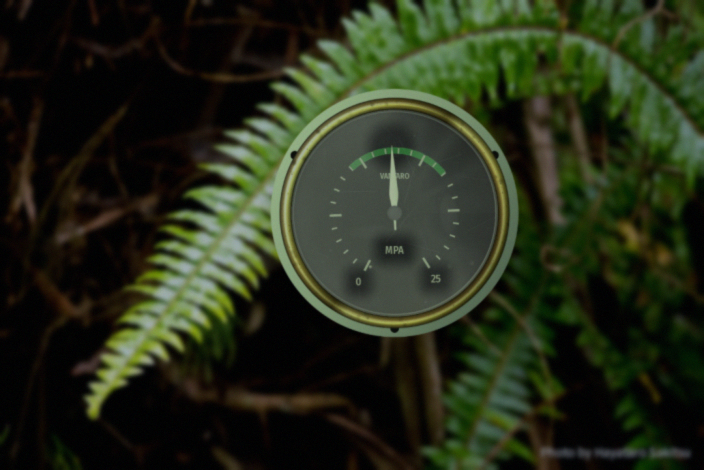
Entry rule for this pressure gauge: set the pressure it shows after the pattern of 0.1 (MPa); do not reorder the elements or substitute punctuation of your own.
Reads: 12.5 (MPa)
